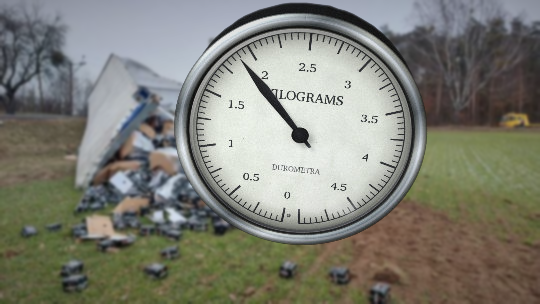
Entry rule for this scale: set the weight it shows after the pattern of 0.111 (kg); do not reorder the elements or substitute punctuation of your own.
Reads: 1.9 (kg)
